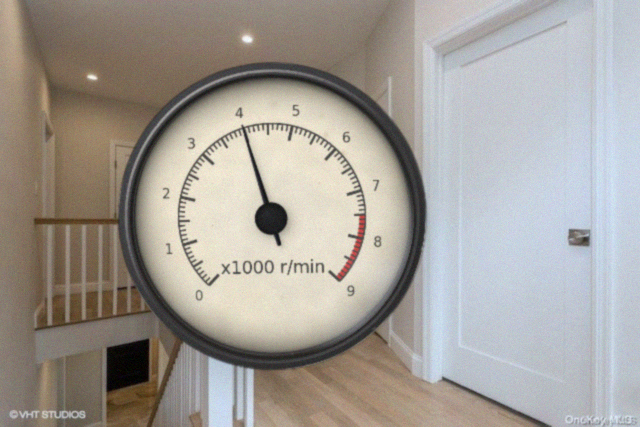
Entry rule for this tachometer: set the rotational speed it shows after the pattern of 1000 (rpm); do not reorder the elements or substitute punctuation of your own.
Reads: 4000 (rpm)
